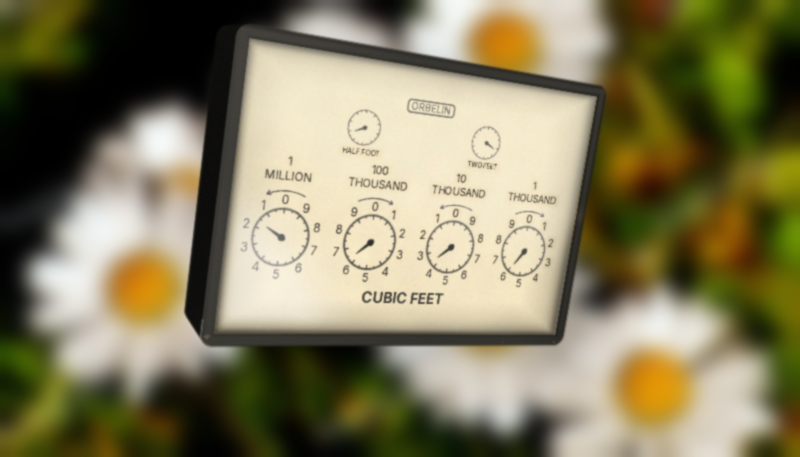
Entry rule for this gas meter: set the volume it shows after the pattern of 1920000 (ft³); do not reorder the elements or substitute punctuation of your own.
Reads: 163600 (ft³)
